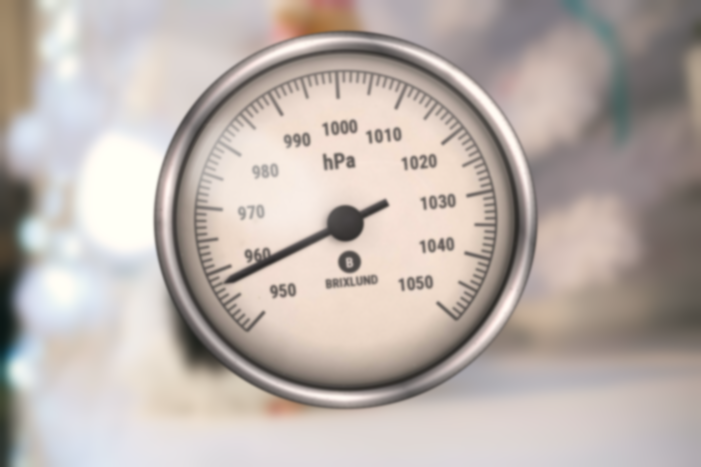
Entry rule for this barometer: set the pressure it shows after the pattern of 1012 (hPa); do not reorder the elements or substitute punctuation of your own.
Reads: 958 (hPa)
